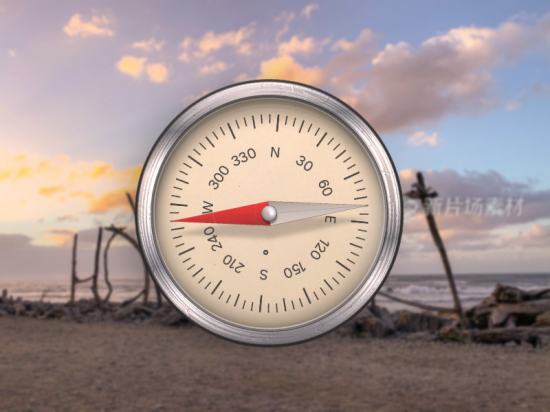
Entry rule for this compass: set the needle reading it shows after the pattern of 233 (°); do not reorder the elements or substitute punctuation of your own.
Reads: 260 (°)
